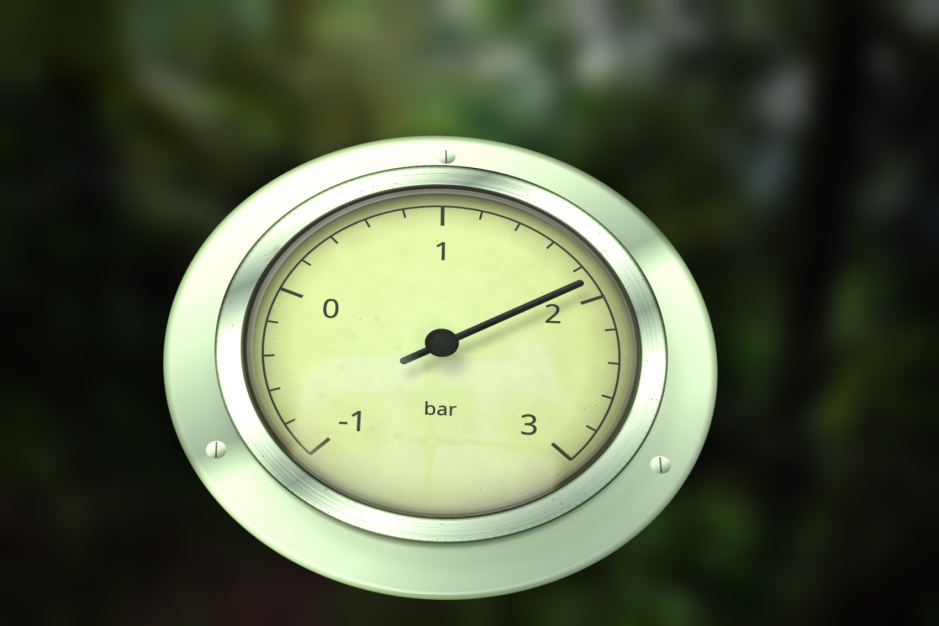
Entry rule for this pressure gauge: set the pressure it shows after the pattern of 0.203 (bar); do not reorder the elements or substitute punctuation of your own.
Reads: 1.9 (bar)
